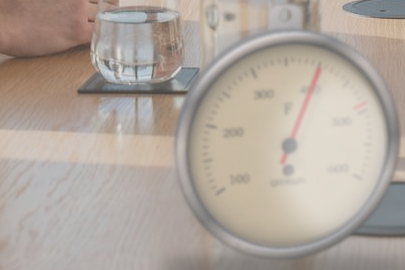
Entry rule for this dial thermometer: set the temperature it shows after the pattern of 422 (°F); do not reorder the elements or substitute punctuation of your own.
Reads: 400 (°F)
